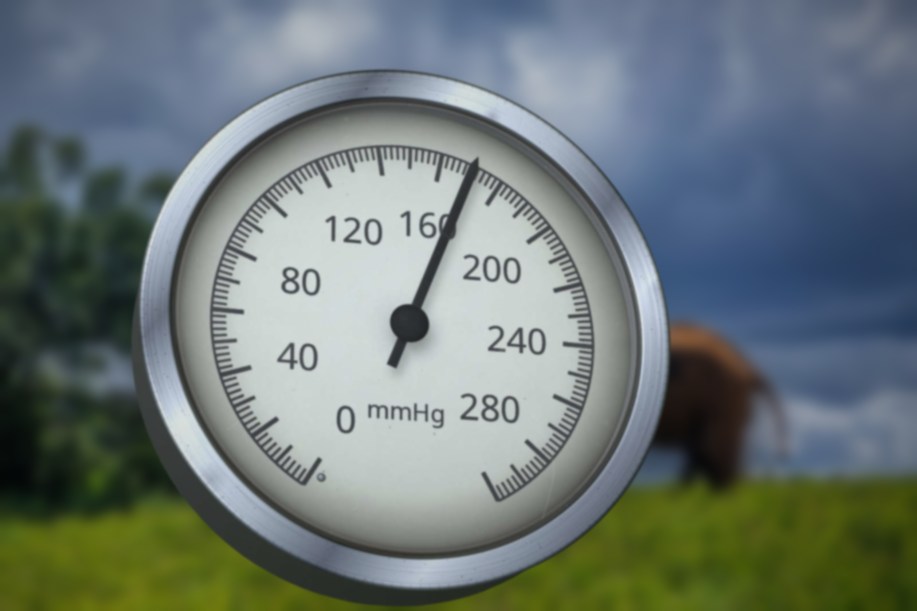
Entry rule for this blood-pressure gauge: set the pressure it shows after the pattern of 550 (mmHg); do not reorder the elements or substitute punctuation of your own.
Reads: 170 (mmHg)
